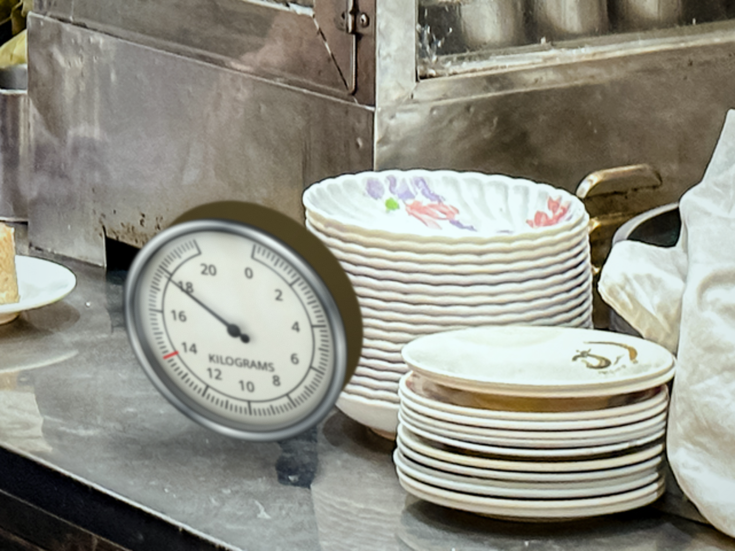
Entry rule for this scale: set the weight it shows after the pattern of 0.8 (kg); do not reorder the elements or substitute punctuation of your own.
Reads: 18 (kg)
